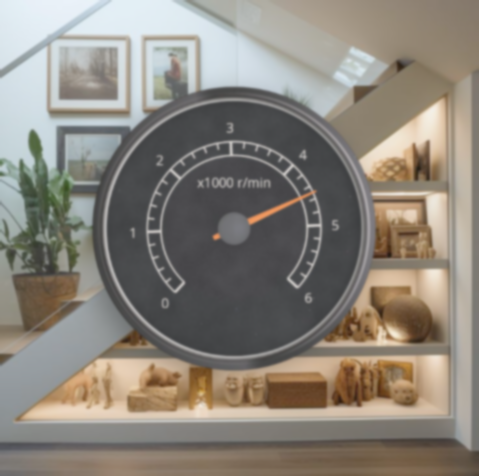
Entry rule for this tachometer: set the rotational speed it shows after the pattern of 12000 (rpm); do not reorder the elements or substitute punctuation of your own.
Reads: 4500 (rpm)
